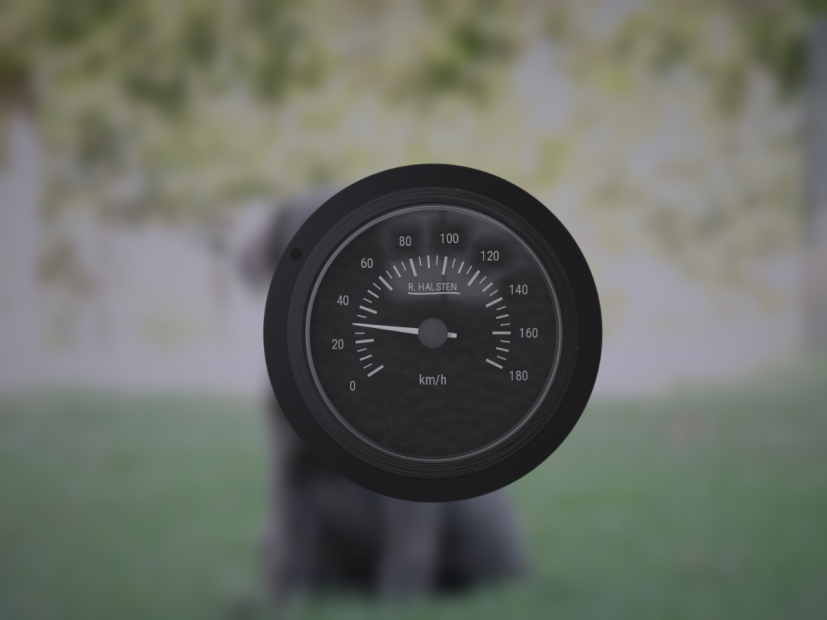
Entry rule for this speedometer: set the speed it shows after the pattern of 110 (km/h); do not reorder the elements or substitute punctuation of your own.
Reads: 30 (km/h)
